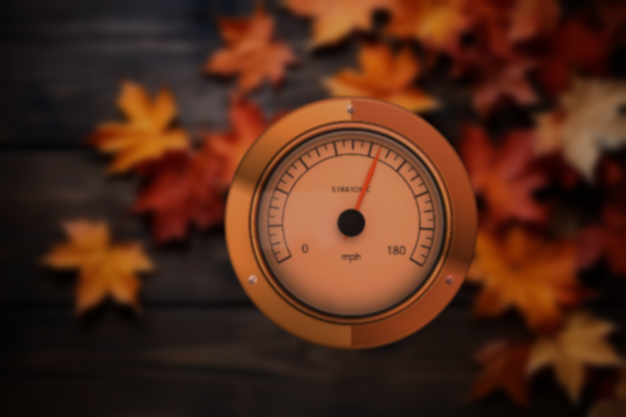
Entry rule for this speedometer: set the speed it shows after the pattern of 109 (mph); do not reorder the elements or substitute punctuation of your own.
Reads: 105 (mph)
